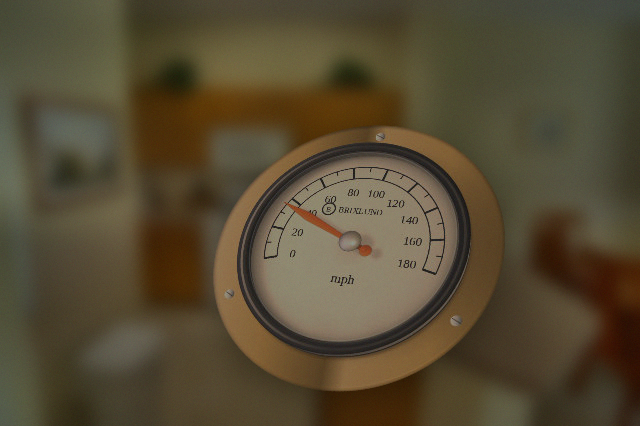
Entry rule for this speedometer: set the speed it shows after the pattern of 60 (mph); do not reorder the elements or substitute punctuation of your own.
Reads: 35 (mph)
